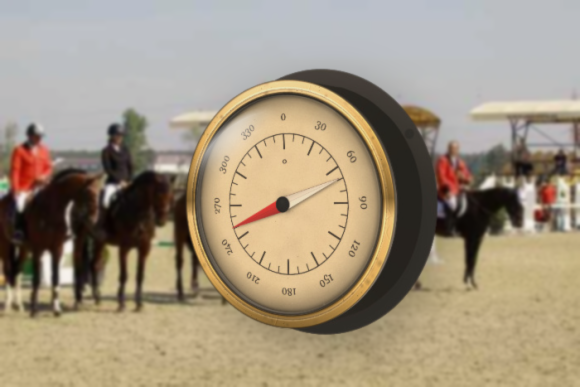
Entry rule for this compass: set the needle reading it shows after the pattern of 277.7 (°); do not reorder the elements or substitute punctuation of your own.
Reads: 250 (°)
